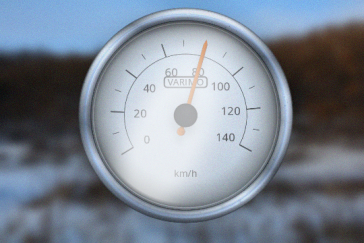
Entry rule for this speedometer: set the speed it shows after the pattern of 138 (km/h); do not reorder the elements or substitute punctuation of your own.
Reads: 80 (km/h)
